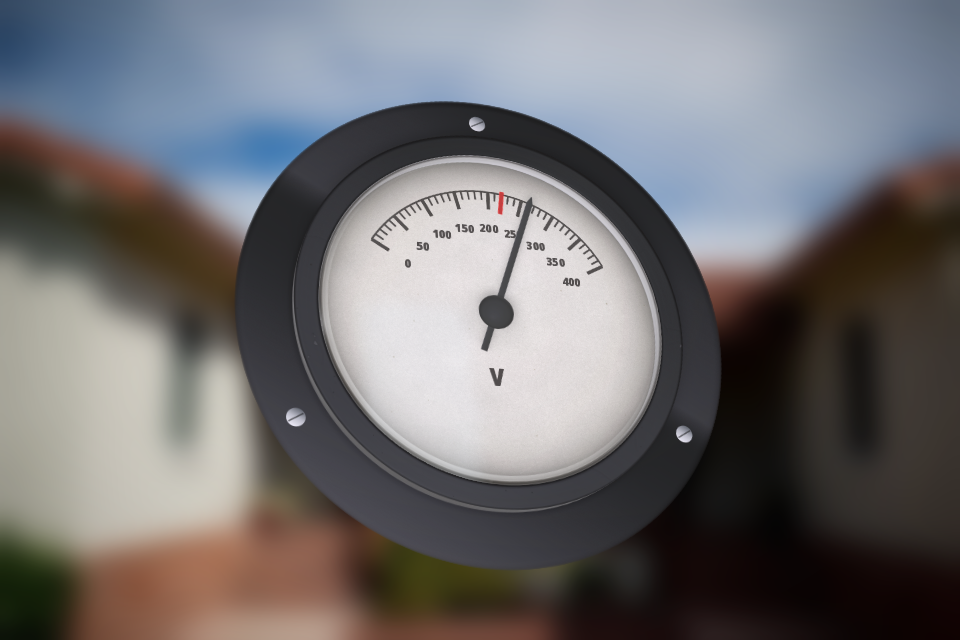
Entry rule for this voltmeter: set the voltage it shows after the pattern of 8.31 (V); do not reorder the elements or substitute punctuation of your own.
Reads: 260 (V)
